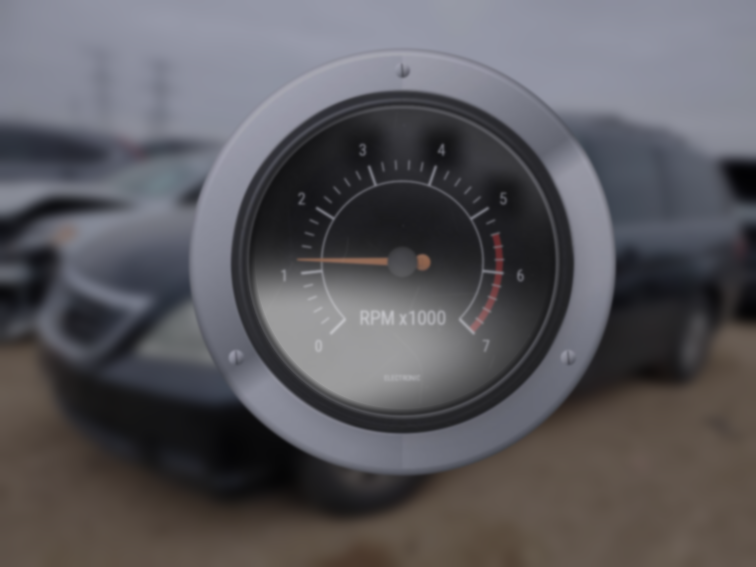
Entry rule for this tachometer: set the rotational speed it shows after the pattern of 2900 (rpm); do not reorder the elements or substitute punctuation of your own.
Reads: 1200 (rpm)
